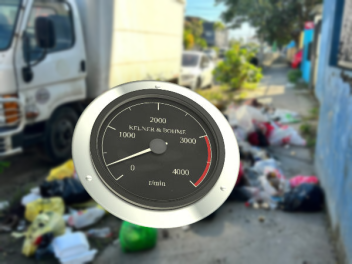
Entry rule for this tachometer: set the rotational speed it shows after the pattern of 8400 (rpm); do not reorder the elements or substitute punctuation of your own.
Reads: 250 (rpm)
